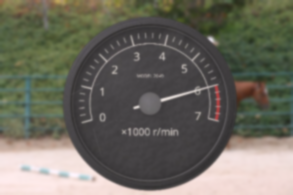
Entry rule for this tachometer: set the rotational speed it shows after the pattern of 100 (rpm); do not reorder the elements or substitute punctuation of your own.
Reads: 6000 (rpm)
